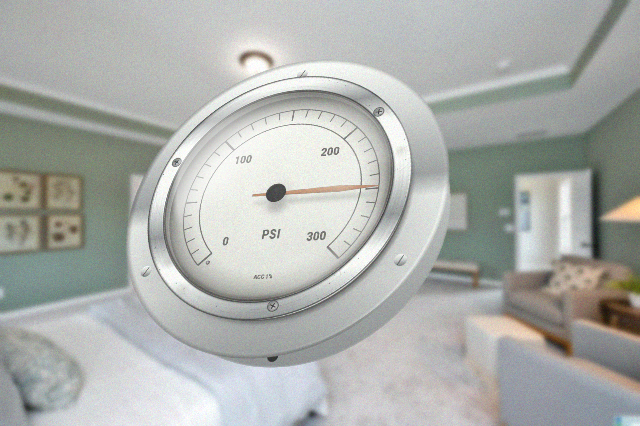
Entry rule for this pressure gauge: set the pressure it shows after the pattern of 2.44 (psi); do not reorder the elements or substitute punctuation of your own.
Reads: 250 (psi)
